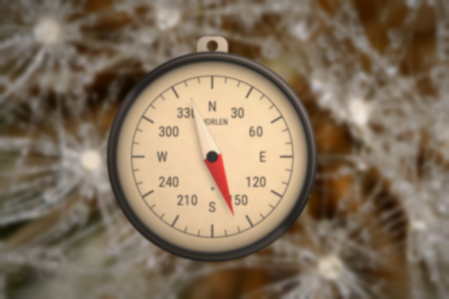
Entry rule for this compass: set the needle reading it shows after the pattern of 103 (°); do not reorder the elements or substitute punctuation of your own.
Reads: 160 (°)
